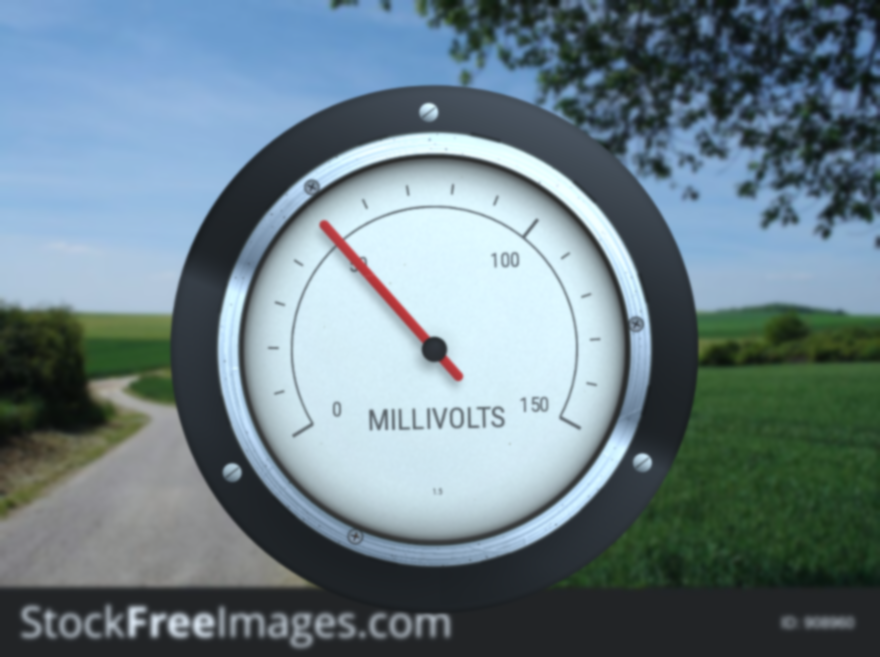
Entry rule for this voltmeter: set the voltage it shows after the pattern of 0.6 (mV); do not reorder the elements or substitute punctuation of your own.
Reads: 50 (mV)
